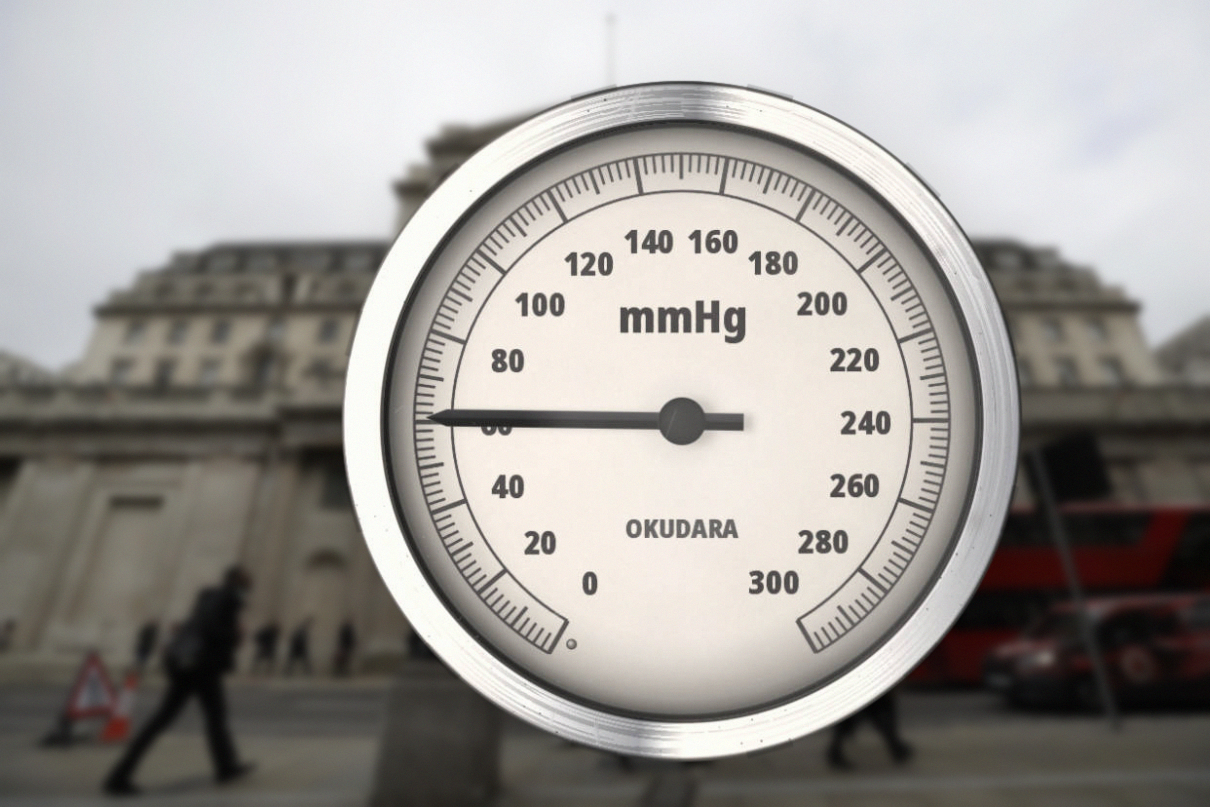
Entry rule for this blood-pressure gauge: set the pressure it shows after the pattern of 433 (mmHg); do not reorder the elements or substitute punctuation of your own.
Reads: 61 (mmHg)
